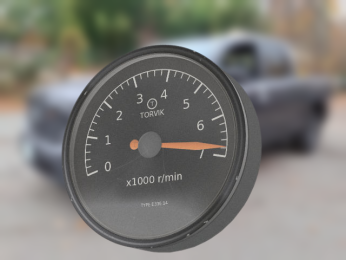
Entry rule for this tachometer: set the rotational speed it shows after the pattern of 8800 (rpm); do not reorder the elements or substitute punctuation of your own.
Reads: 6800 (rpm)
